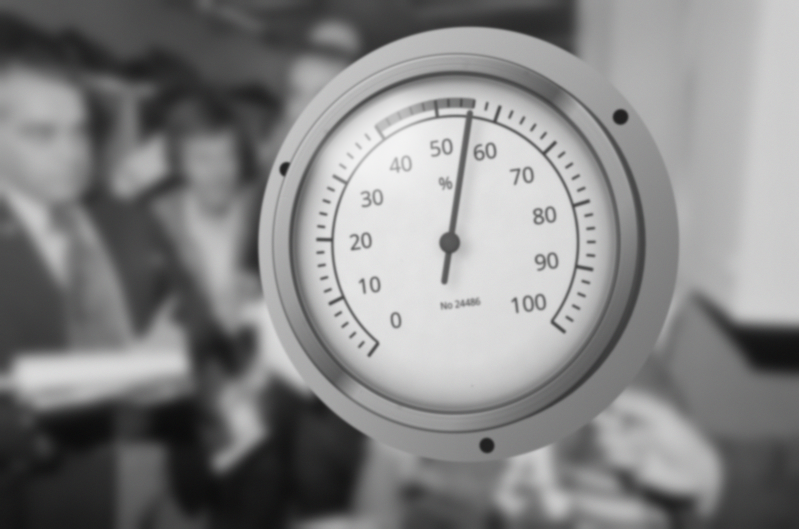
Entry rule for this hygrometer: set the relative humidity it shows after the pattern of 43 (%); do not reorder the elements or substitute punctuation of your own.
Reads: 56 (%)
